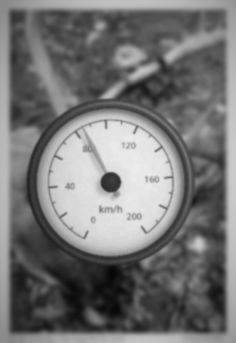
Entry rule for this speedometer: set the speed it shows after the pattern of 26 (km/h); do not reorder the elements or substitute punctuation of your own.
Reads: 85 (km/h)
